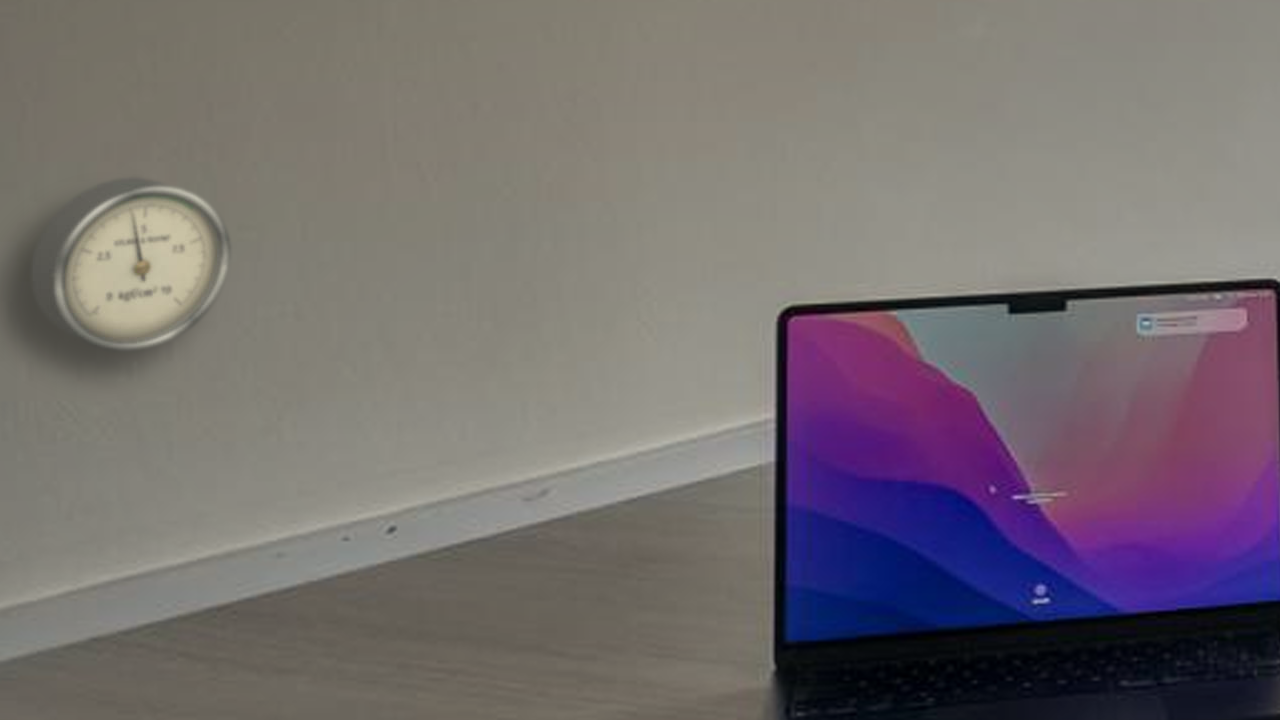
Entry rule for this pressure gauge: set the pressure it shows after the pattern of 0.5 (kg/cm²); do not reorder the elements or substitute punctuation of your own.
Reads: 4.5 (kg/cm²)
